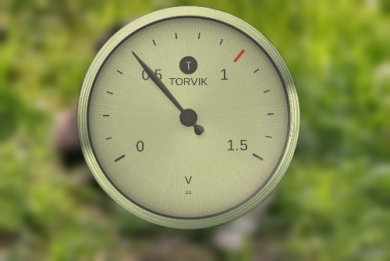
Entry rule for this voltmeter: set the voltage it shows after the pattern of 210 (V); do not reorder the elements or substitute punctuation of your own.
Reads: 0.5 (V)
